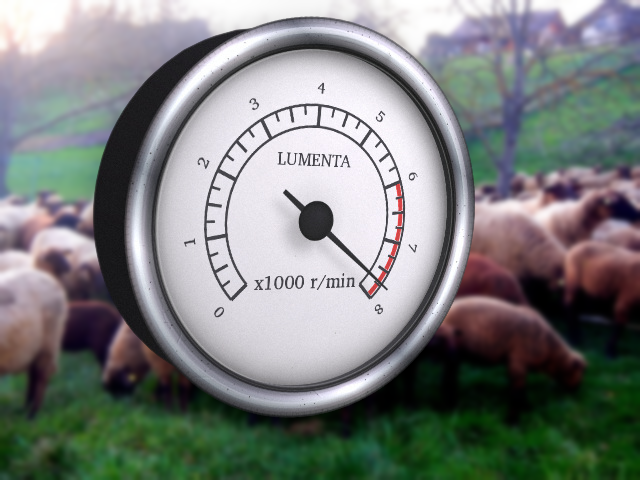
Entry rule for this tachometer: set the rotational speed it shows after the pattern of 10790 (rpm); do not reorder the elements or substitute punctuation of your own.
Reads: 7750 (rpm)
